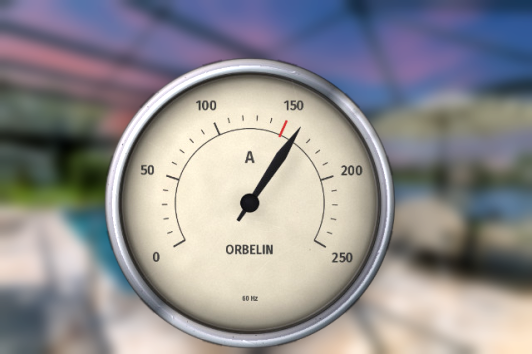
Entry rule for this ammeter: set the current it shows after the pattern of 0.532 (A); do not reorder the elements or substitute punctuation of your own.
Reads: 160 (A)
